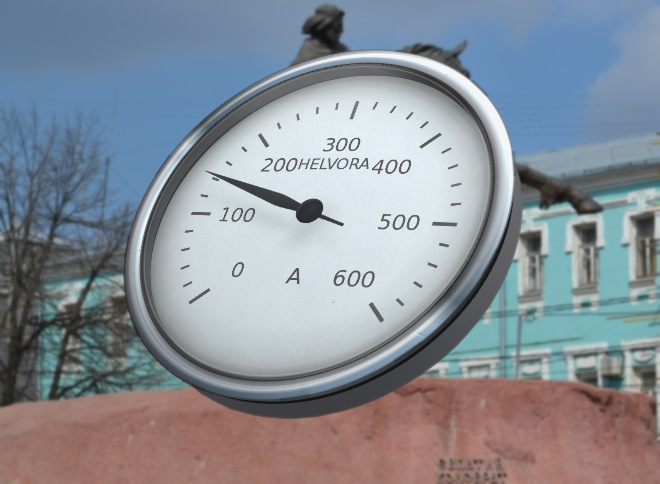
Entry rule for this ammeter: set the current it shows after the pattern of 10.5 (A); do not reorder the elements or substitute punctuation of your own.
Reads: 140 (A)
